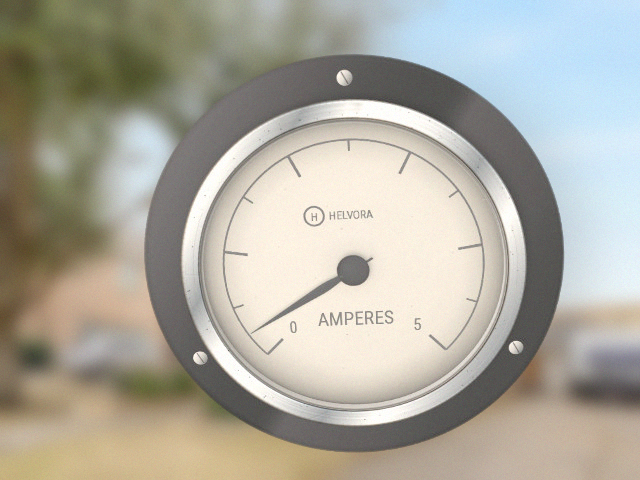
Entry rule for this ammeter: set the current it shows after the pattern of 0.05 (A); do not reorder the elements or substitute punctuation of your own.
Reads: 0.25 (A)
